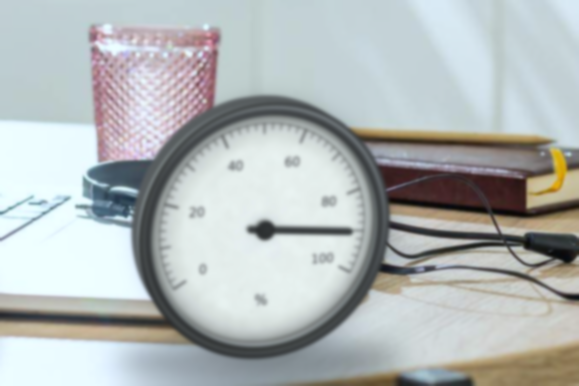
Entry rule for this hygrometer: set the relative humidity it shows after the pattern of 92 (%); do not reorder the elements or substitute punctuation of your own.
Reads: 90 (%)
